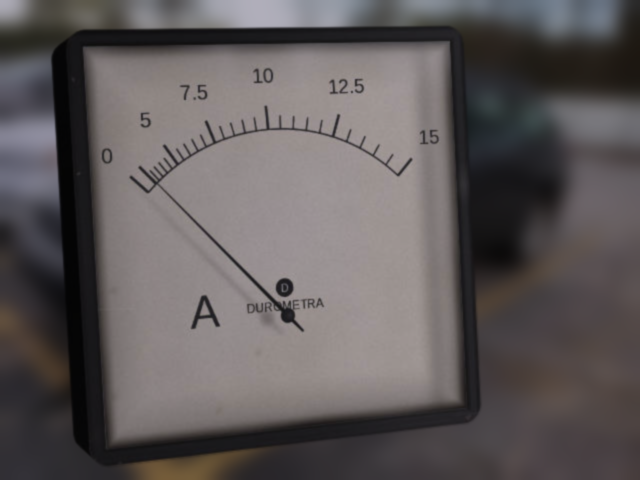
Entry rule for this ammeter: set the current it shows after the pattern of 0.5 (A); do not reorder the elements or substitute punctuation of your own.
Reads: 2.5 (A)
